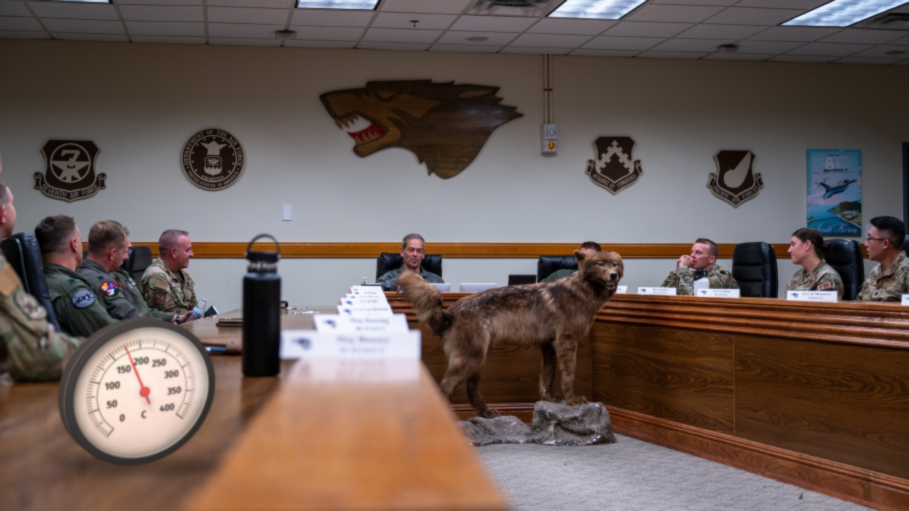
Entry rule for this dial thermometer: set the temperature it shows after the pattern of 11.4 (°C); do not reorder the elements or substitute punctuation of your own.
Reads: 175 (°C)
